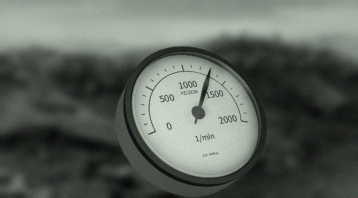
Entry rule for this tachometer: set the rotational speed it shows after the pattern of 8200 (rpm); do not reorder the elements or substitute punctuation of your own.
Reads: 1300 (rpm)
